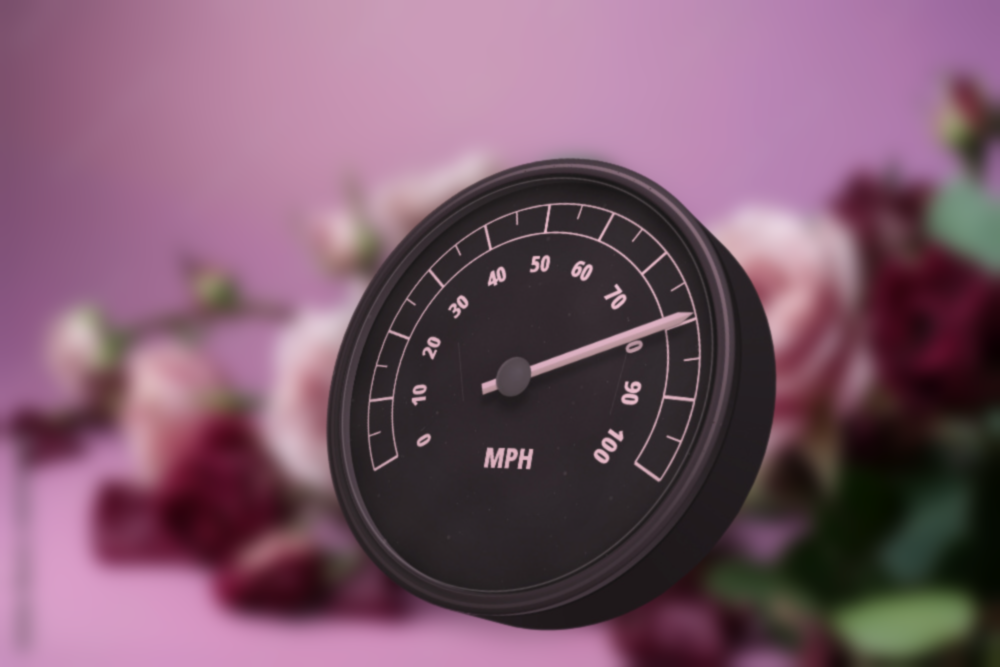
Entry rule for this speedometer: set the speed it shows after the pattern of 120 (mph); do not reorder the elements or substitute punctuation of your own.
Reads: 80 (mph)
